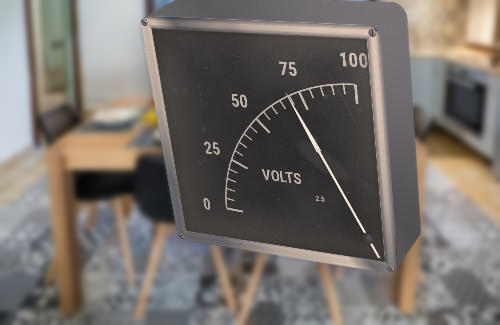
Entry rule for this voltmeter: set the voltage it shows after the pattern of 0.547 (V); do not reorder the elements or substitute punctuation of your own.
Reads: 70 (V)
